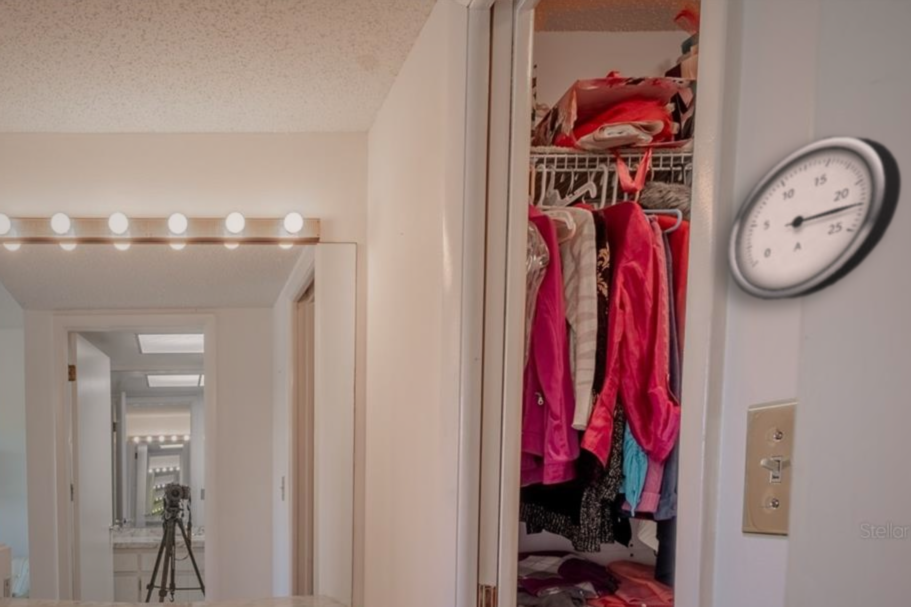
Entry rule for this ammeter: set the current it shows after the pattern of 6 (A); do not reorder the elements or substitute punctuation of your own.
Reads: 22.5 (A)
